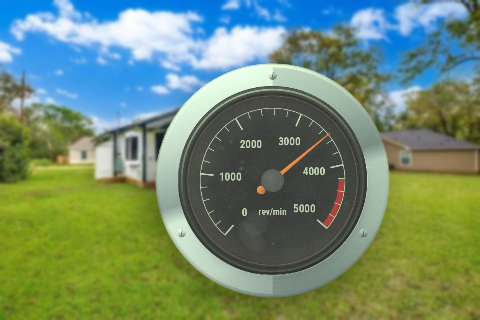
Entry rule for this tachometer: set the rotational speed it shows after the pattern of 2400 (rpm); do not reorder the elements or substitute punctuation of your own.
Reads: 3500 (rpm)
